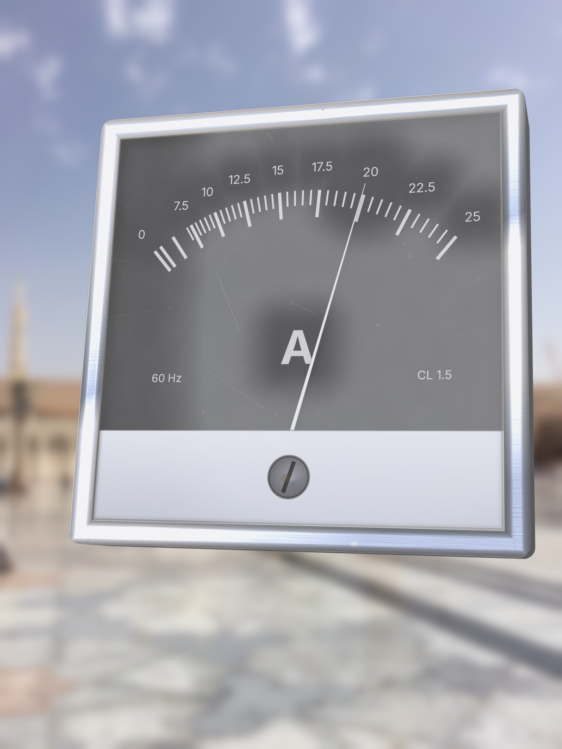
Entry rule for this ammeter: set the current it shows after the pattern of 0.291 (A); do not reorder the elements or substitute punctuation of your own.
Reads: 20 (A)
